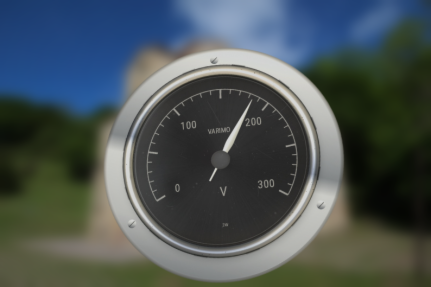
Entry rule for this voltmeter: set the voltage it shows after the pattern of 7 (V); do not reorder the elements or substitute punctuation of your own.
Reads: 185 (V)
